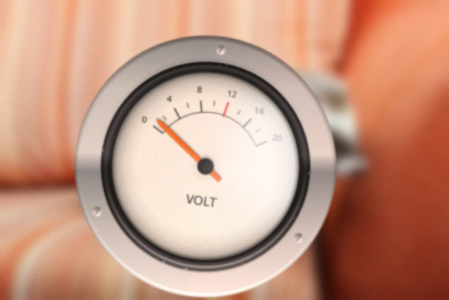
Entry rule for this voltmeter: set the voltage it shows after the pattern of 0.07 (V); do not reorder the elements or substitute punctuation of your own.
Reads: 1 (V)
